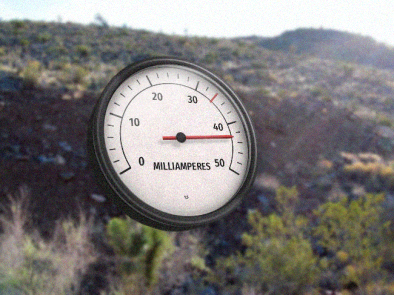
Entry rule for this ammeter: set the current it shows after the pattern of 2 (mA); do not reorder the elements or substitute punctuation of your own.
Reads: 43 (mA)
